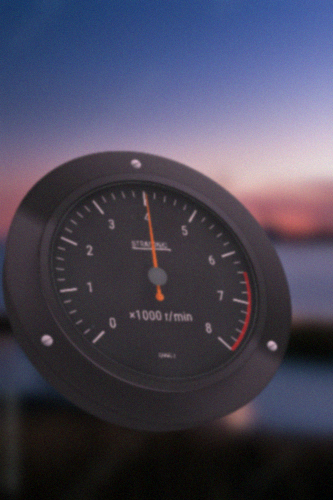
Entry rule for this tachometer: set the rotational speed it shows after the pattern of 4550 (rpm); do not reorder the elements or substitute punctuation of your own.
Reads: 4000 (rpm)
